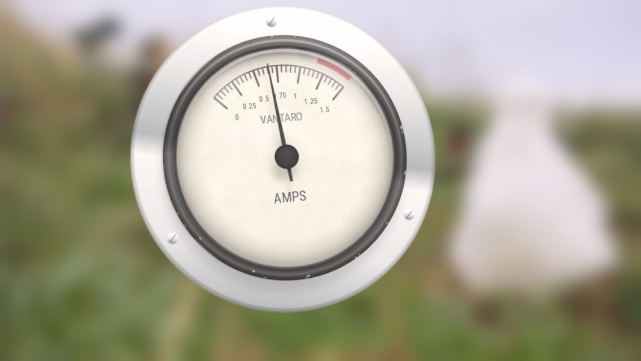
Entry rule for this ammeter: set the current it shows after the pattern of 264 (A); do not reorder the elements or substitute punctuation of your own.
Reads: 0.65 (A)
